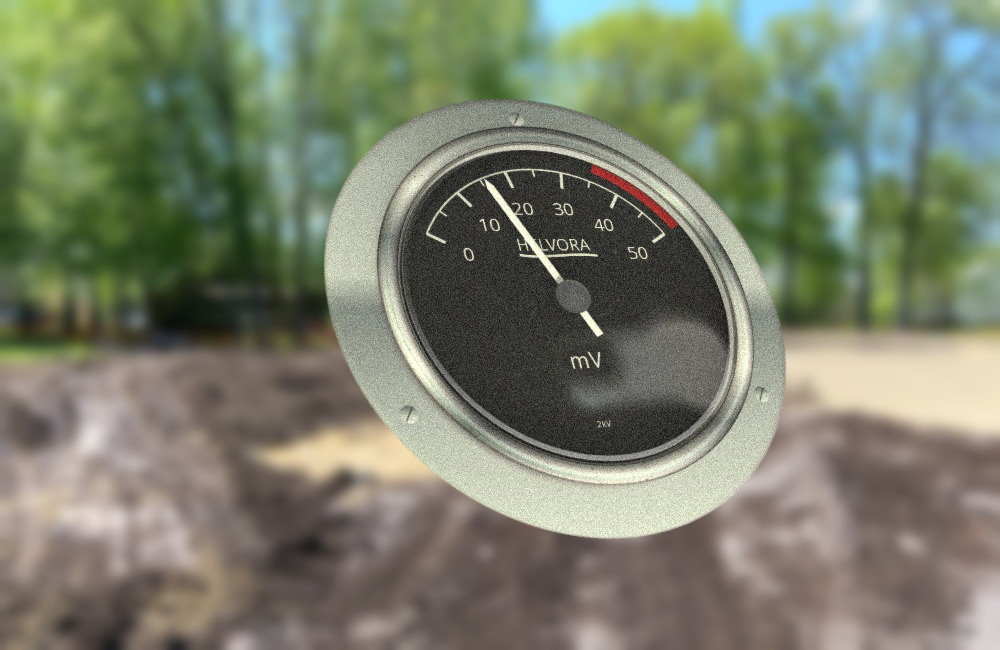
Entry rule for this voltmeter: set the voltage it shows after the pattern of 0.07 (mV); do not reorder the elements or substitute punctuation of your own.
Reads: 15 (mV)
